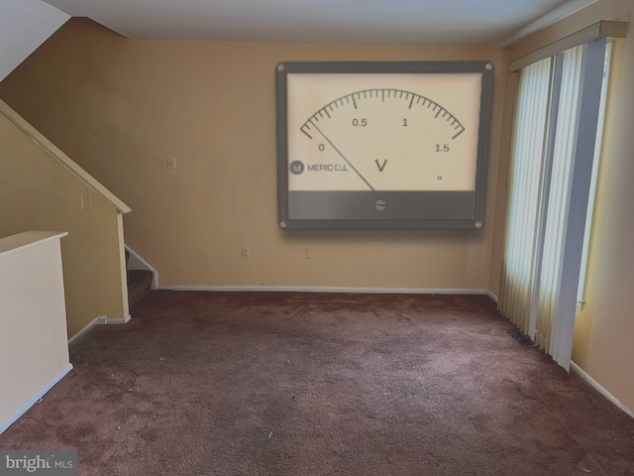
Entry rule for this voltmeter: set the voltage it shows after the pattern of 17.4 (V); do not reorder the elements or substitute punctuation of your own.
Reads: 0.1 (V)
